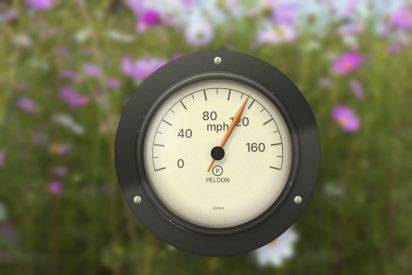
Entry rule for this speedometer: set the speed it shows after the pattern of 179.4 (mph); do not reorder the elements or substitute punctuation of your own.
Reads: 115 (mph)
